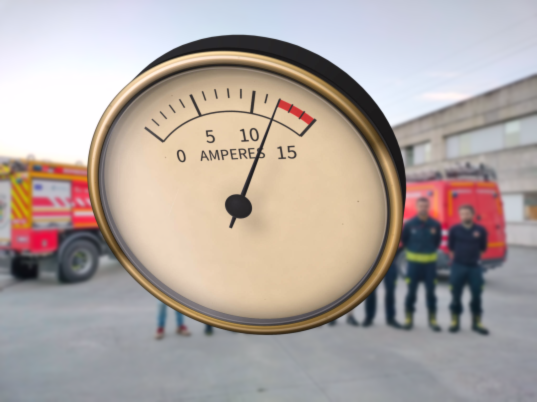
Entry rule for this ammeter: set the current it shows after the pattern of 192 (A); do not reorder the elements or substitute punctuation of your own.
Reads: 12 (A)
